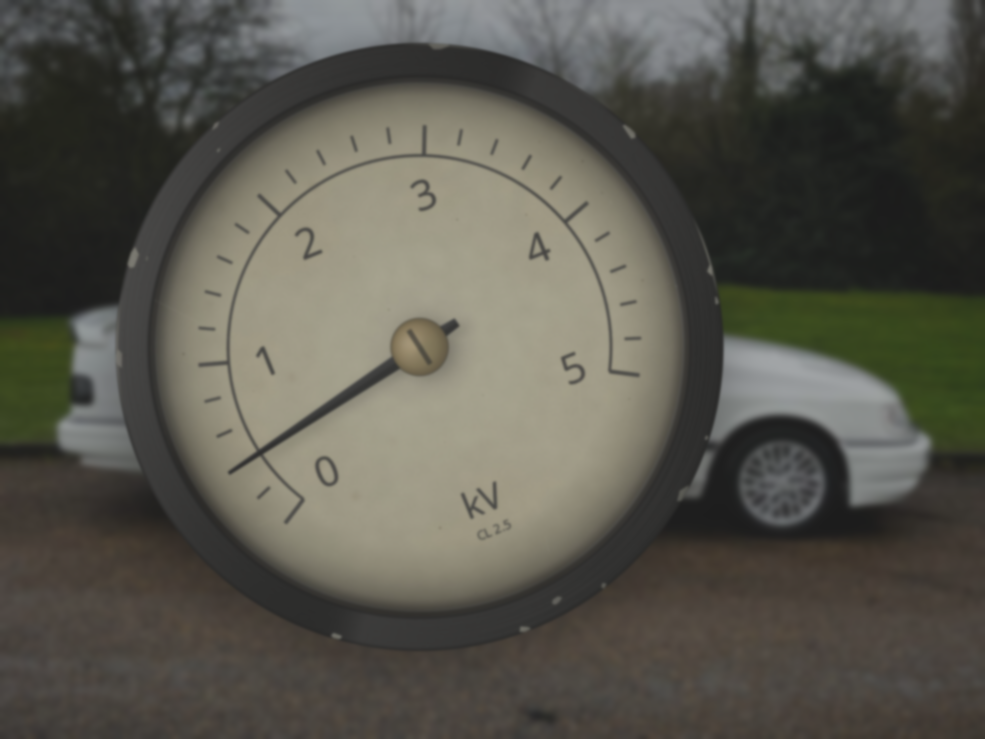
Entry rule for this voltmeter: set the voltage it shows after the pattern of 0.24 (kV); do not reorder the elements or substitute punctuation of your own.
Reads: 0.4 (kV)
